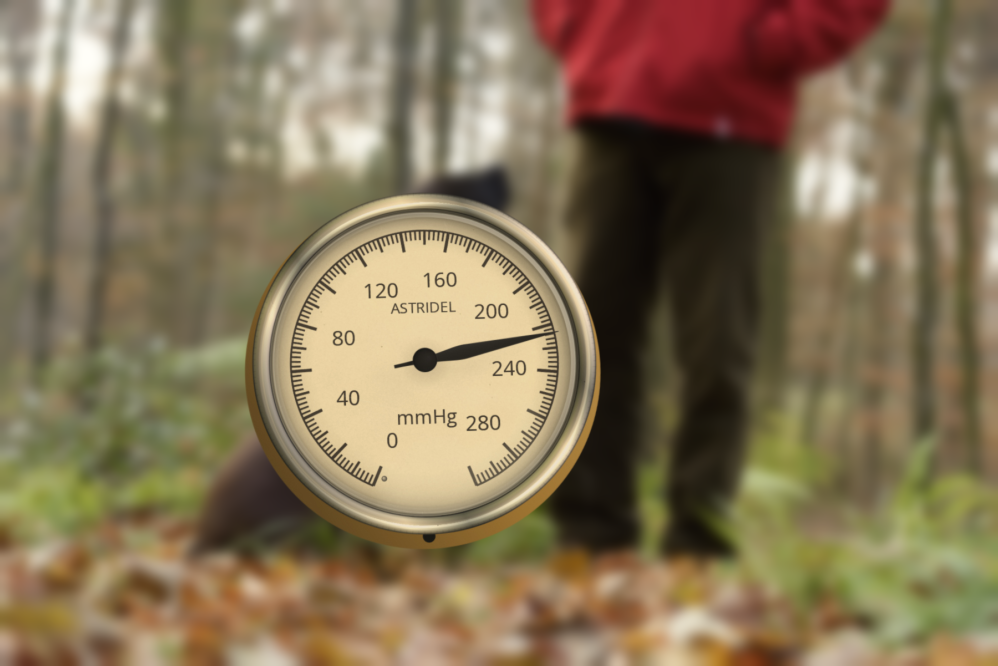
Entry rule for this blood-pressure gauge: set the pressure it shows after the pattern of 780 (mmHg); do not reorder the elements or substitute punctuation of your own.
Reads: 224 (mmHg)
